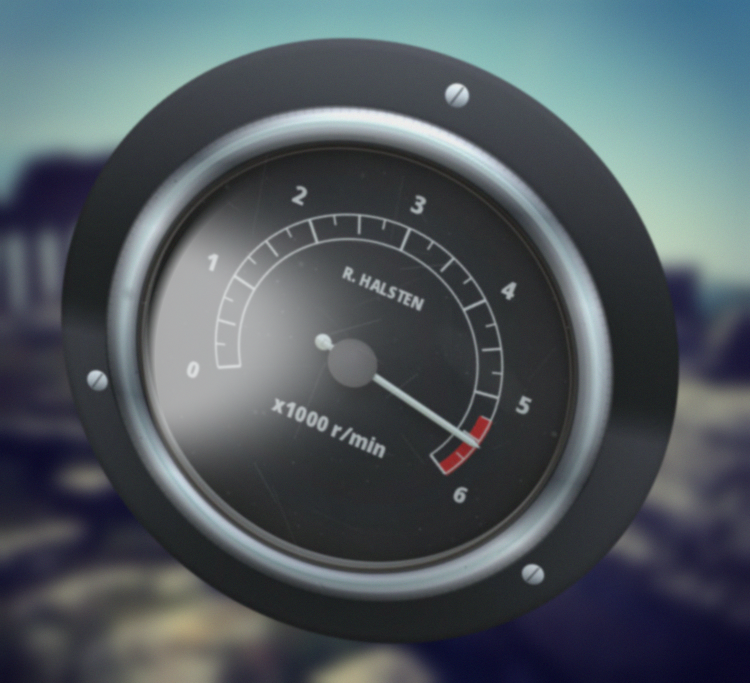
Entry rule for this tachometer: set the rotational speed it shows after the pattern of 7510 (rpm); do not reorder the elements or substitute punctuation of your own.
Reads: 5500 (rpm)
